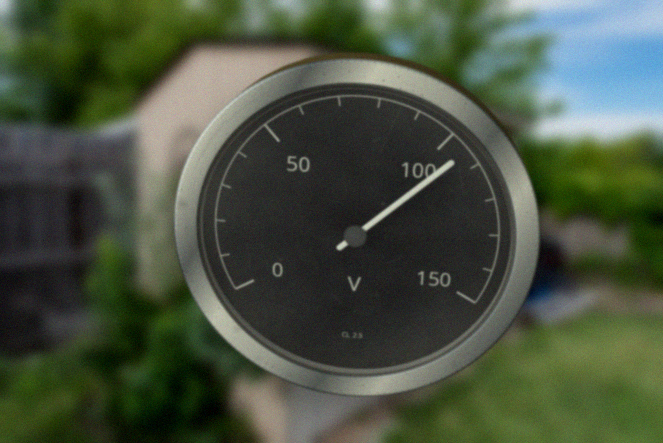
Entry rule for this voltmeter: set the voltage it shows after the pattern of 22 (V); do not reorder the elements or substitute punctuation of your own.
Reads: 105 (V)
